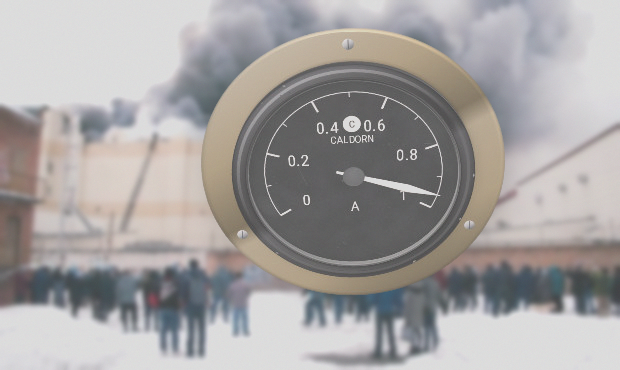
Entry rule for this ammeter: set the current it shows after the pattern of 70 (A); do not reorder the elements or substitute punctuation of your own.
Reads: 0.95 (A)
